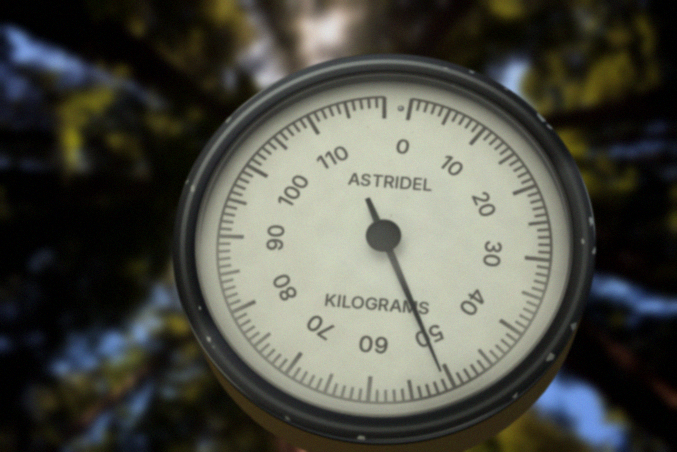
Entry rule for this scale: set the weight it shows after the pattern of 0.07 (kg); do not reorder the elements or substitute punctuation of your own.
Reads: 51 (kg)
